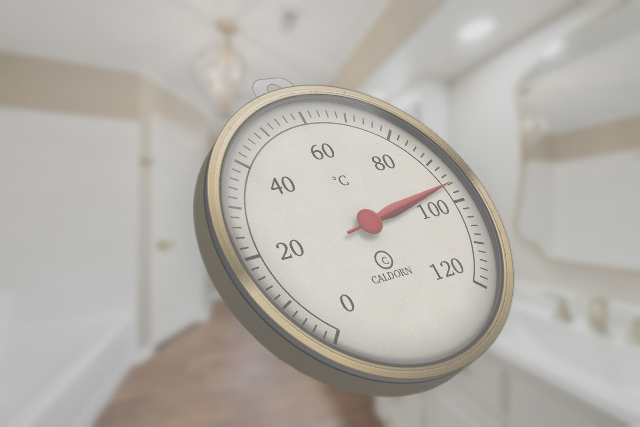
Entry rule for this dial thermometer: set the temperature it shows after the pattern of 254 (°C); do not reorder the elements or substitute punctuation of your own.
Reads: 96 (°C)
